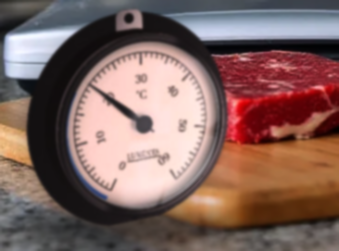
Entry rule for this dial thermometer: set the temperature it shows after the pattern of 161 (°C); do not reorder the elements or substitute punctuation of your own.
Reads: 20 (°C)
